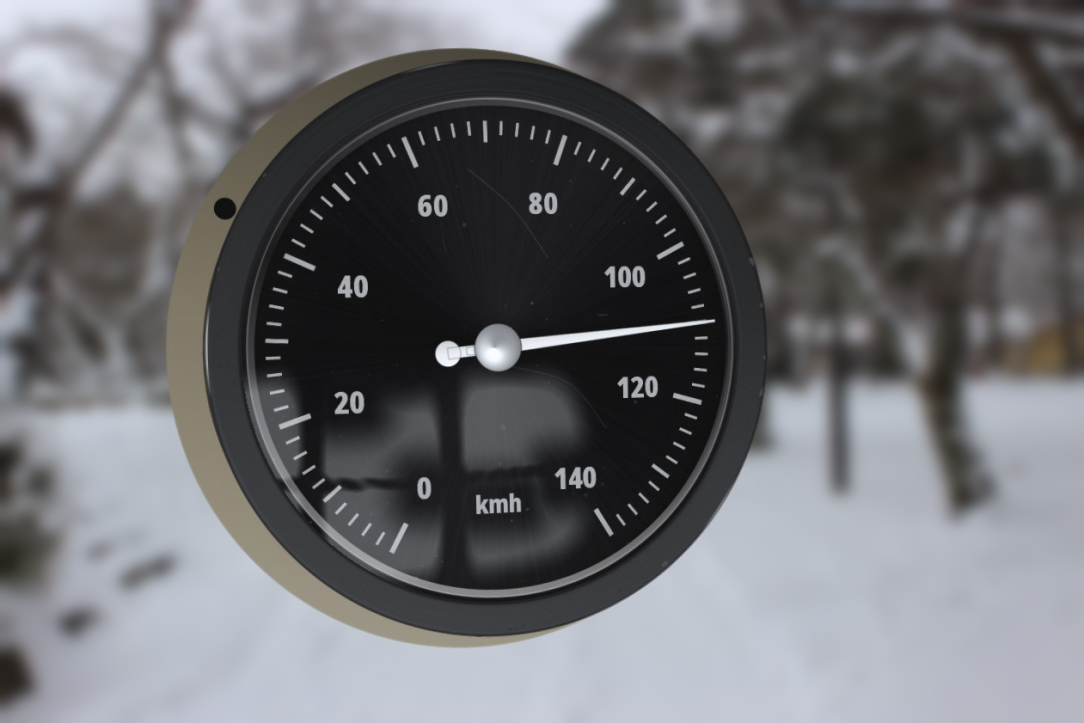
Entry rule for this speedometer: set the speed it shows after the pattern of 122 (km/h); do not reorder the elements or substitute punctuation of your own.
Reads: 110 (km/h)
